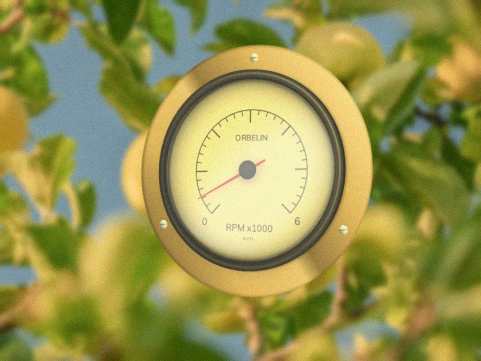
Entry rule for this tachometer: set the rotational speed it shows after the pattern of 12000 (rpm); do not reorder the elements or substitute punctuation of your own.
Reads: 400 (rpm)
